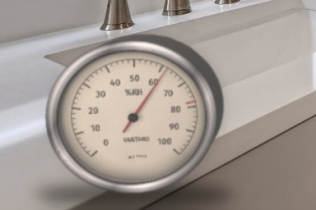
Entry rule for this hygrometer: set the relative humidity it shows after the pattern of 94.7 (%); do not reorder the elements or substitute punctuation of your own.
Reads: 62 (%)
